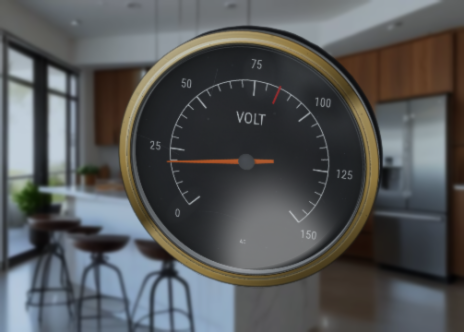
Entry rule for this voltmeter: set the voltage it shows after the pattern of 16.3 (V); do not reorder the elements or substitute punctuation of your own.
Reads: 20 (V)
